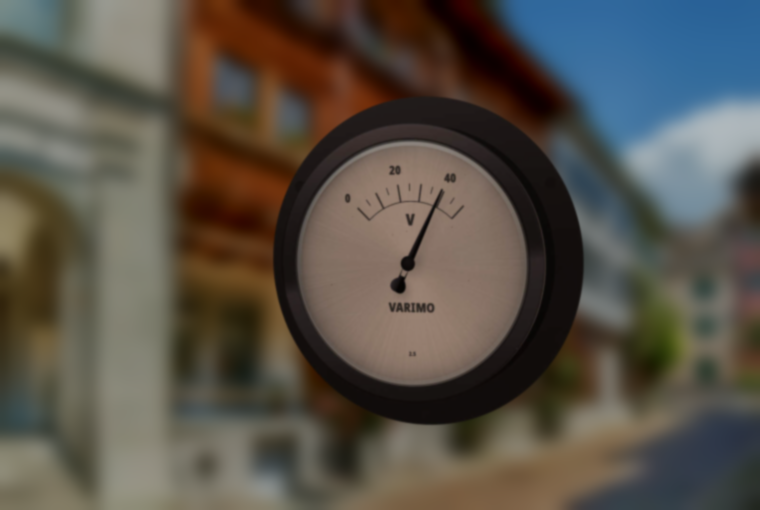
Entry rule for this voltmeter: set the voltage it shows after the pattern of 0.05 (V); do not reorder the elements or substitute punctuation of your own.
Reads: 40 (V)
